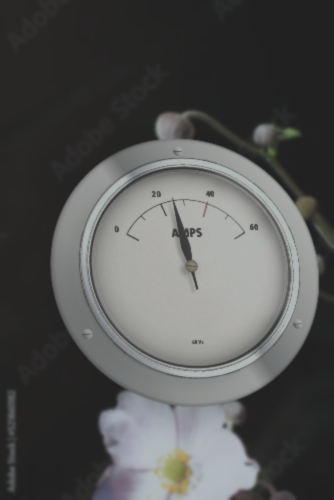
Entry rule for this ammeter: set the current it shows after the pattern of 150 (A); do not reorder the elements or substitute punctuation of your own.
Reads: 25 (A)
